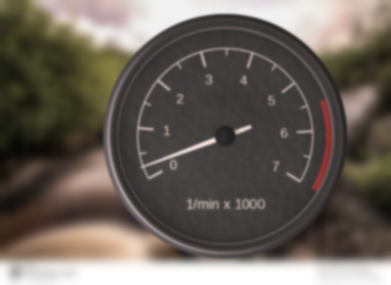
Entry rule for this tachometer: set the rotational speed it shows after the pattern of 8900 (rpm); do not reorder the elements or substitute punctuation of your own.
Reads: 250 (rpm)
